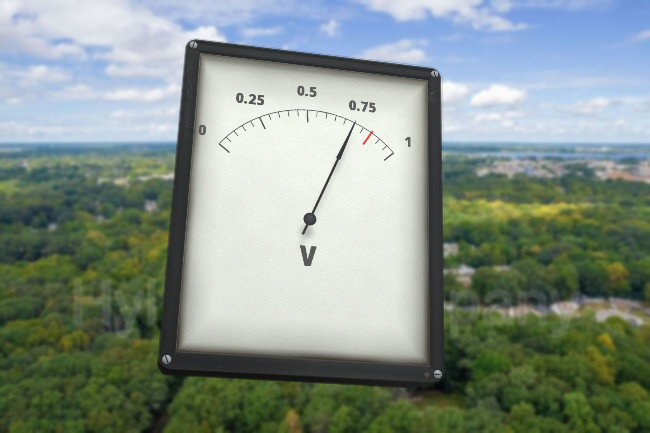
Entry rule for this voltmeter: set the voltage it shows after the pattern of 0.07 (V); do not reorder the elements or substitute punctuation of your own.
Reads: 0.75 (V)
